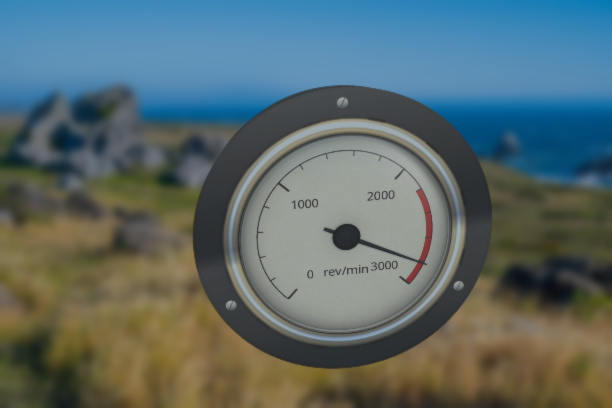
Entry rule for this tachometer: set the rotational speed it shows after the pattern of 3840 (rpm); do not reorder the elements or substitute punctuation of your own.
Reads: 2800 (rpm)
